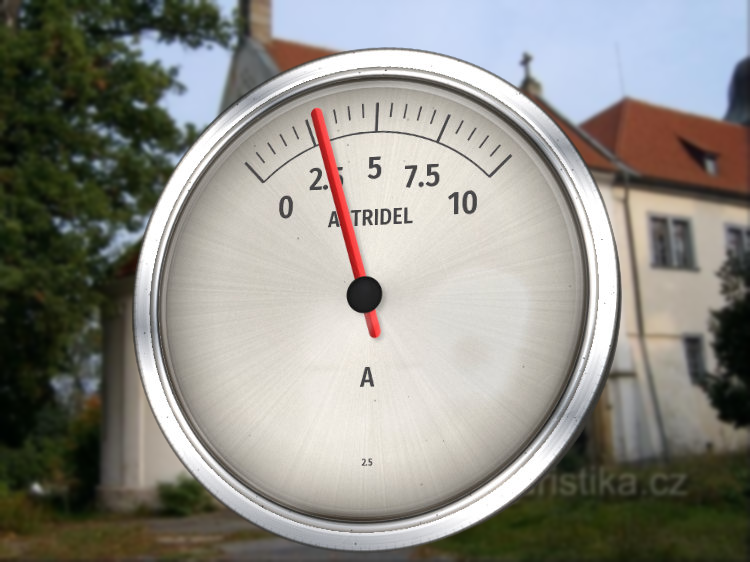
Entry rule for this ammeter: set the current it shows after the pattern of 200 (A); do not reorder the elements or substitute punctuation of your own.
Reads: 3 (A)
